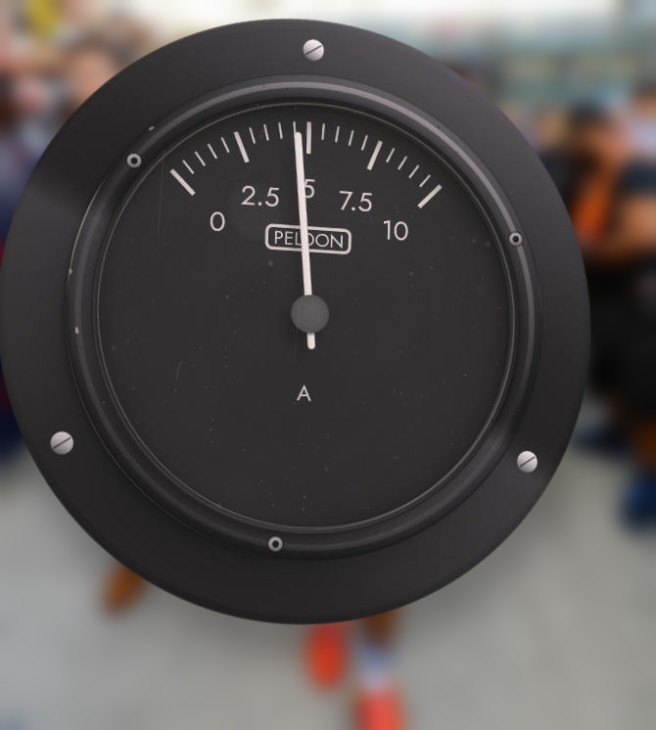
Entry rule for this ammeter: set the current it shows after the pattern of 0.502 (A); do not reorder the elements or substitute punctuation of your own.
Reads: 4.5 (A)
